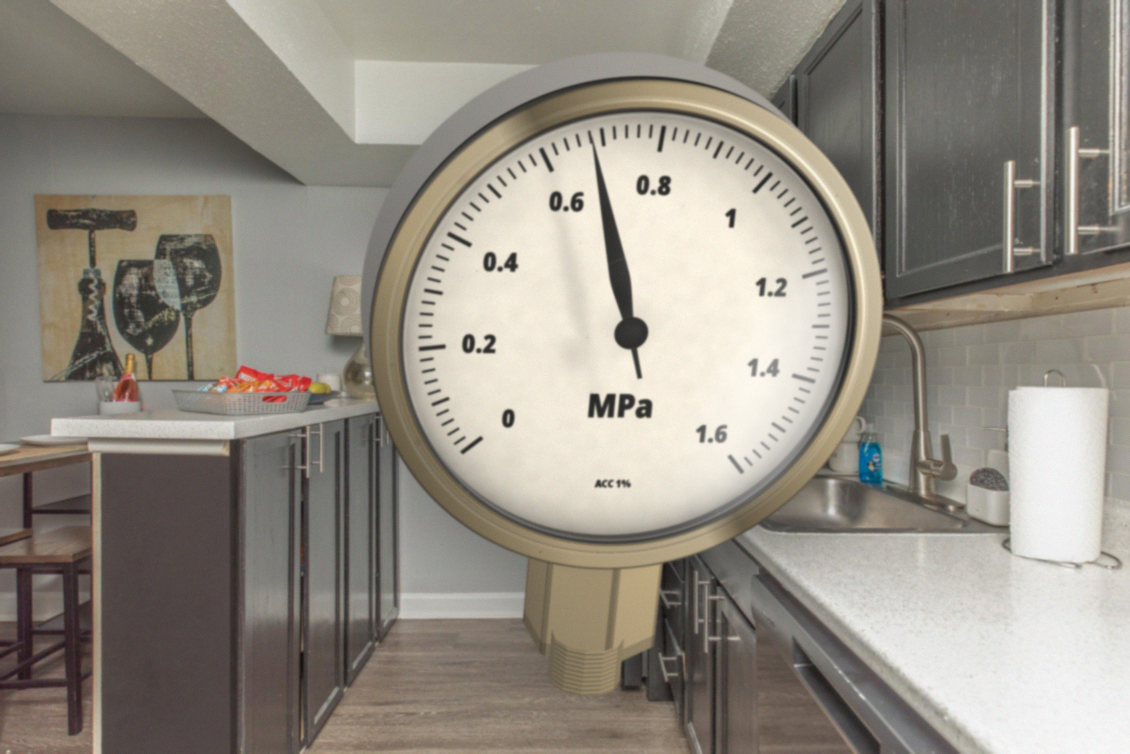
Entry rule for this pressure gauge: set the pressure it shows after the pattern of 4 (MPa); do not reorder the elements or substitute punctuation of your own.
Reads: 0.68 (MPa)
